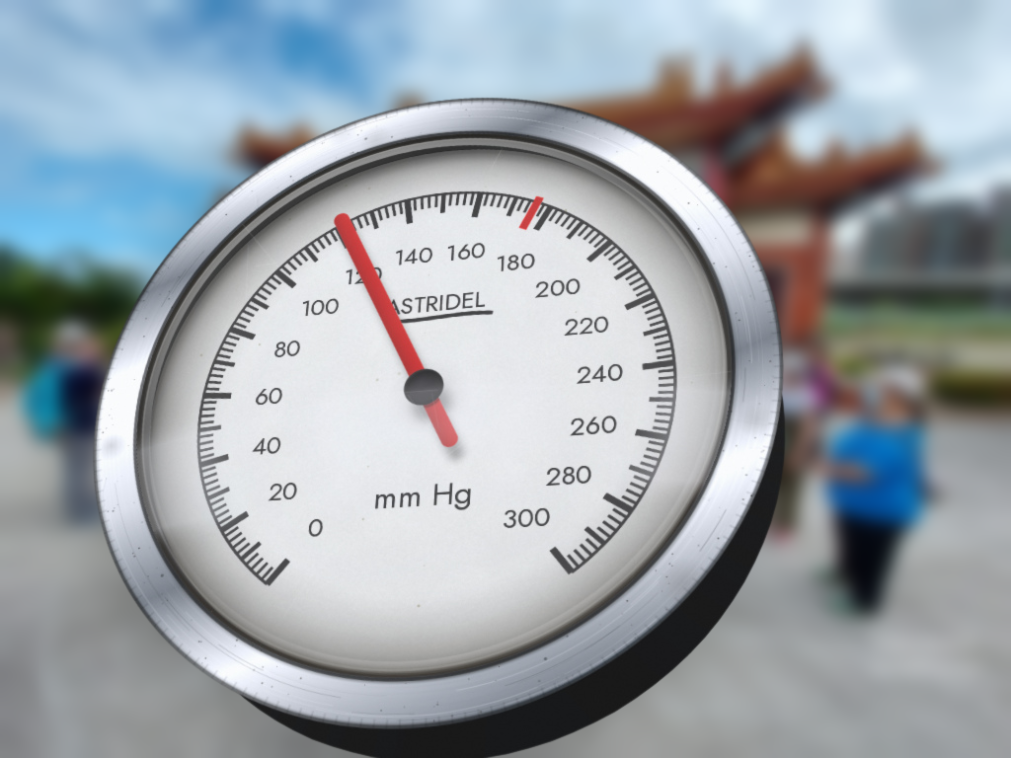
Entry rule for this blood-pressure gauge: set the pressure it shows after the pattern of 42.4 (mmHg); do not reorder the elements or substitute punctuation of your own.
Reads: 122 (mmHg)
